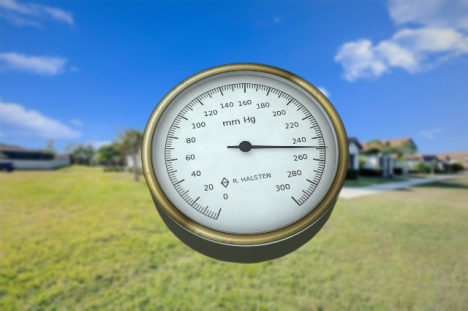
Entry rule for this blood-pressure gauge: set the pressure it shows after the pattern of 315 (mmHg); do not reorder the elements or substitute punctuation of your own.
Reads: 250 (mmHg)
